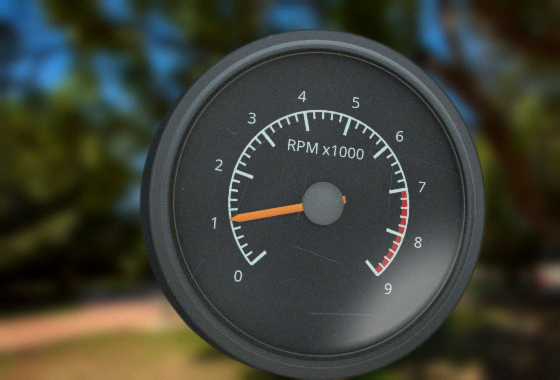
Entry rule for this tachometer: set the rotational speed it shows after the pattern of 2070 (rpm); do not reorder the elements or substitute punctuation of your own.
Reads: 1000 (rpm)
